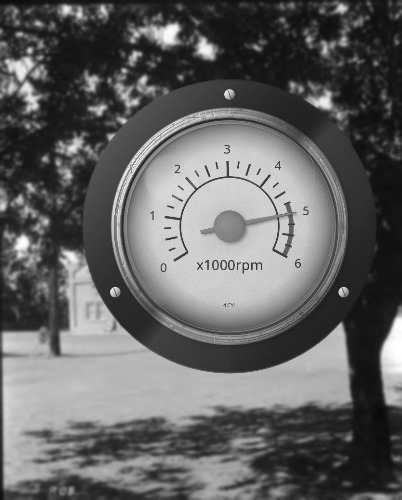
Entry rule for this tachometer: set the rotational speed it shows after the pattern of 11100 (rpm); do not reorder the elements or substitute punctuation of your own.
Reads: 5000 (rpm)
